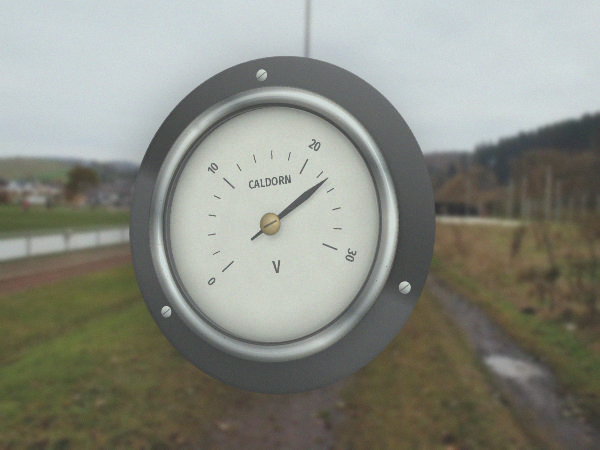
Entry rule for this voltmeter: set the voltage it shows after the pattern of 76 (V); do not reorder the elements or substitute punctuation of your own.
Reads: 23 (V)
